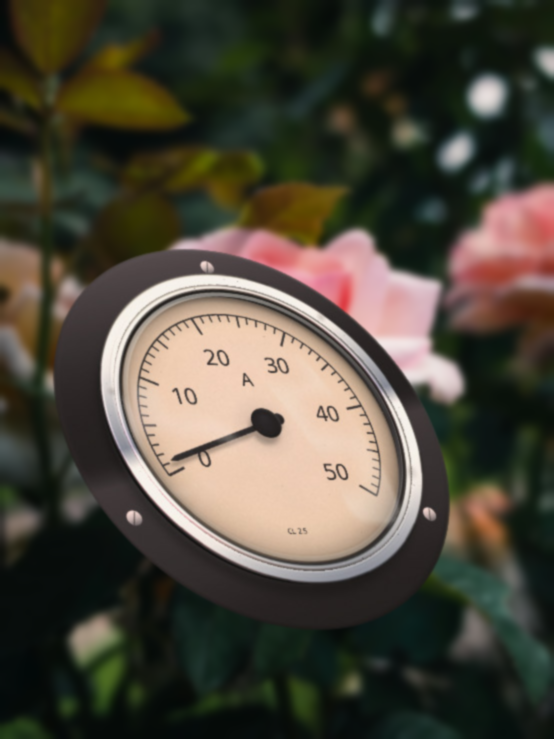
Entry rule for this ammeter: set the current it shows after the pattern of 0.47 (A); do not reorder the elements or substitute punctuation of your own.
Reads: 1 (A)
